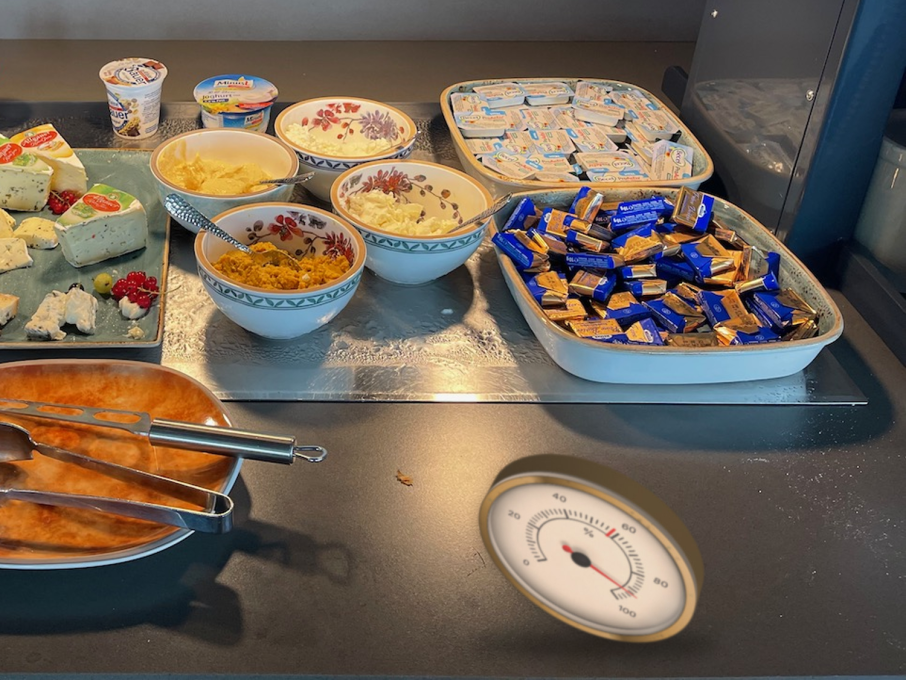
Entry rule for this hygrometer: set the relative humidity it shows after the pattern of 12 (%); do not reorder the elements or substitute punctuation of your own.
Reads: 90 (%)
